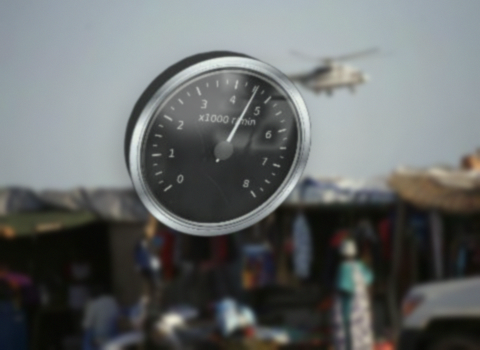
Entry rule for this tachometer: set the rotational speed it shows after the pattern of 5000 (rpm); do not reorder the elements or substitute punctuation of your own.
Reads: 4500 (rpm)
